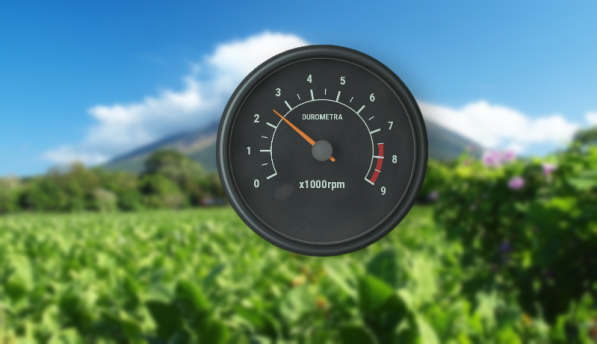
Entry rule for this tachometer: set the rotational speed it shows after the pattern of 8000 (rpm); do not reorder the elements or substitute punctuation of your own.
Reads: 2500 (rpm)
